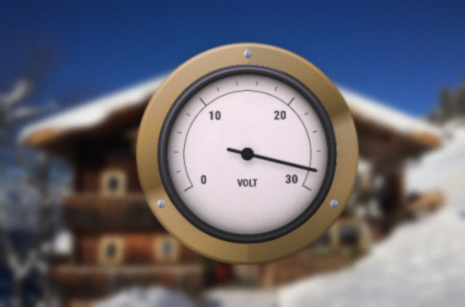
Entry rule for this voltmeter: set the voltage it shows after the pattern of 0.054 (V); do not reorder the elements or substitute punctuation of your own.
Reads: 28 (V)
